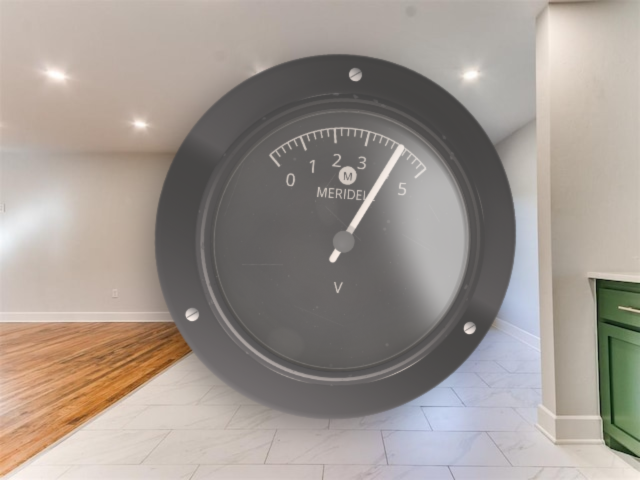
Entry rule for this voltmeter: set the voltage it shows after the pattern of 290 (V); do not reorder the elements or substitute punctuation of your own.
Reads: 4 (V)
